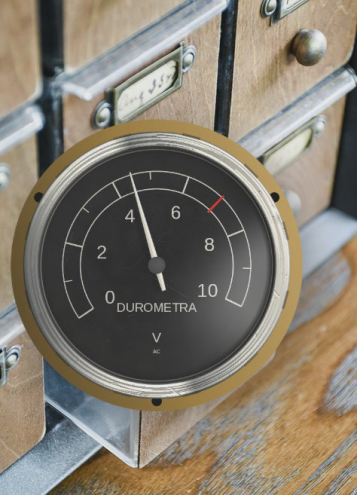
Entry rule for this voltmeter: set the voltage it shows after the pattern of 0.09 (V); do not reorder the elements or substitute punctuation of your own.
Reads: 4.5 (V)
